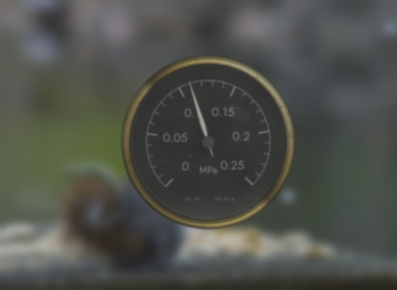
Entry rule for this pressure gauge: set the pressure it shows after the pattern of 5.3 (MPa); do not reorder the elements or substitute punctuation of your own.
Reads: 0.11 (MPa)
